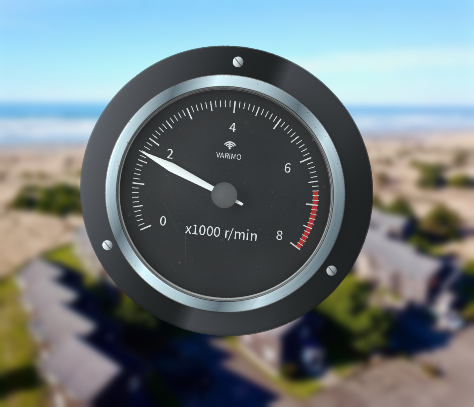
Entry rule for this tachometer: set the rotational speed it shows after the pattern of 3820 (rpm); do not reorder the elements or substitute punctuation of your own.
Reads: 1700 (rpm)
